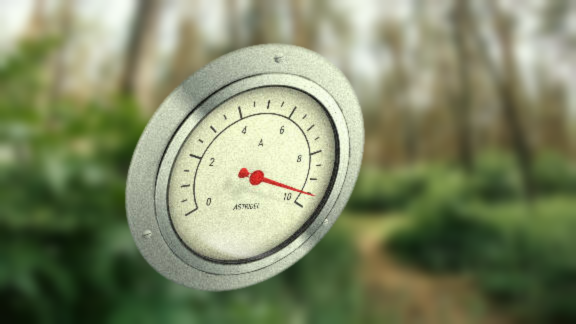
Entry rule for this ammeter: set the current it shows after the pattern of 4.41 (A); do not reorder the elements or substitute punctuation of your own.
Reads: 9.5 (A)
